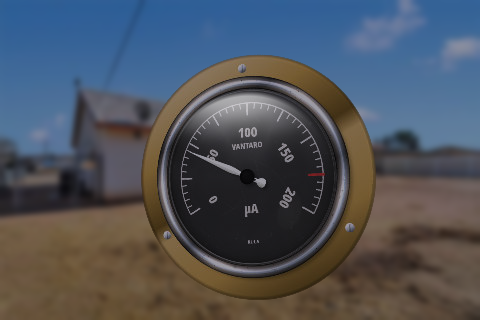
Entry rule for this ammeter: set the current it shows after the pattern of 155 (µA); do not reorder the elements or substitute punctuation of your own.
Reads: 45 (µA)
